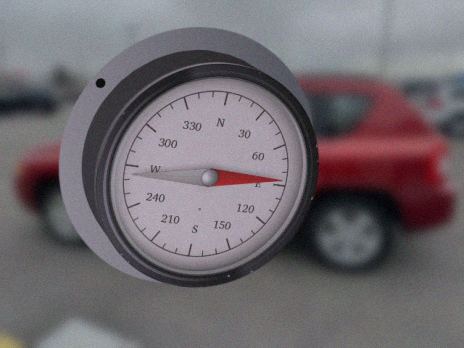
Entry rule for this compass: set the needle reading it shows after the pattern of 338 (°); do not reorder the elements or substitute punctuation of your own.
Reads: 85 (°)
